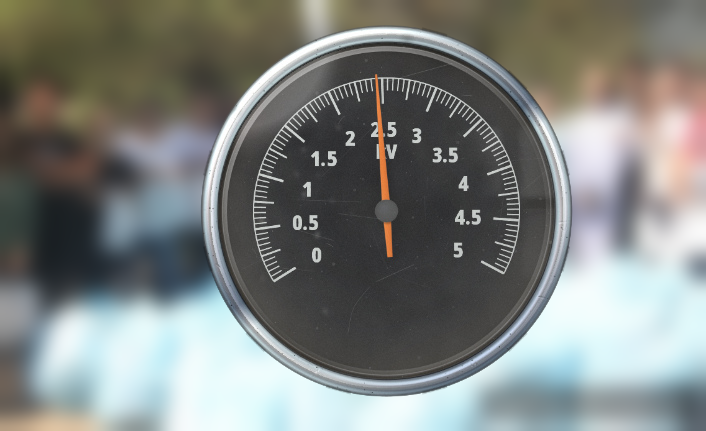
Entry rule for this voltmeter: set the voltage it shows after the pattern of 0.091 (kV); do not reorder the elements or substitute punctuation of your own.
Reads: 2.45 (kV)
